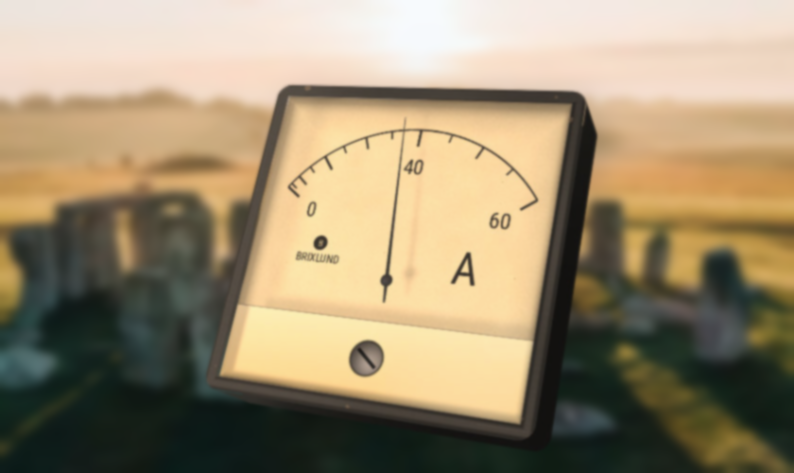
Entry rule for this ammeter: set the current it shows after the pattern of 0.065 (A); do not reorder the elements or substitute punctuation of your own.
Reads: 37.5 (A)
